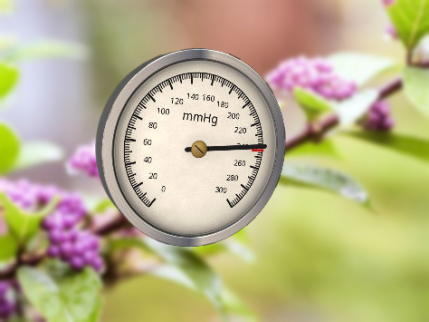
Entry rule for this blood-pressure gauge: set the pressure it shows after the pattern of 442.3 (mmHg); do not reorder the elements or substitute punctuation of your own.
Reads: 240 (mmHg)
